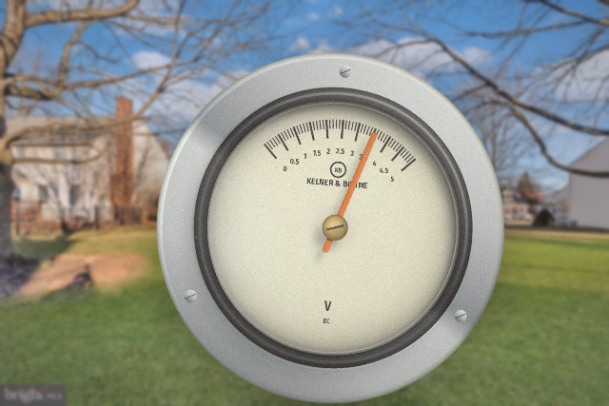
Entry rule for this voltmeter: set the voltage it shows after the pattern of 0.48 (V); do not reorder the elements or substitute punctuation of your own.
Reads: 3.5 (V)
